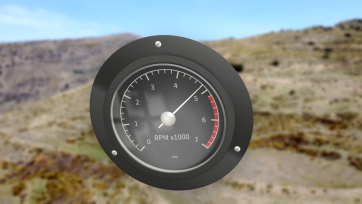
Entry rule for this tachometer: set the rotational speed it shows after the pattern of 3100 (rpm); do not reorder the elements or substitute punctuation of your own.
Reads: 4800 (rpm)
